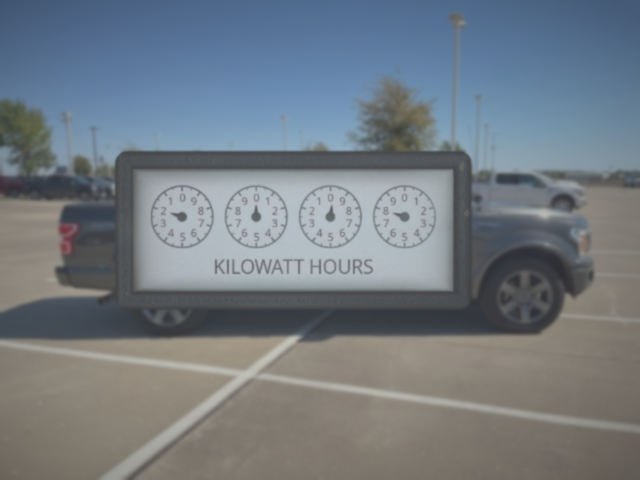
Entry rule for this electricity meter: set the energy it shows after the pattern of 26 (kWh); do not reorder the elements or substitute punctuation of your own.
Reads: 1998 (kWh)
